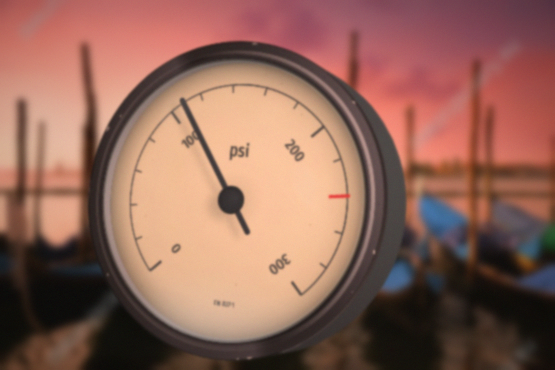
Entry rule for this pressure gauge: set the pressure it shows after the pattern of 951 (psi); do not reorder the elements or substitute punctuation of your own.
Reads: 110 (psi)
